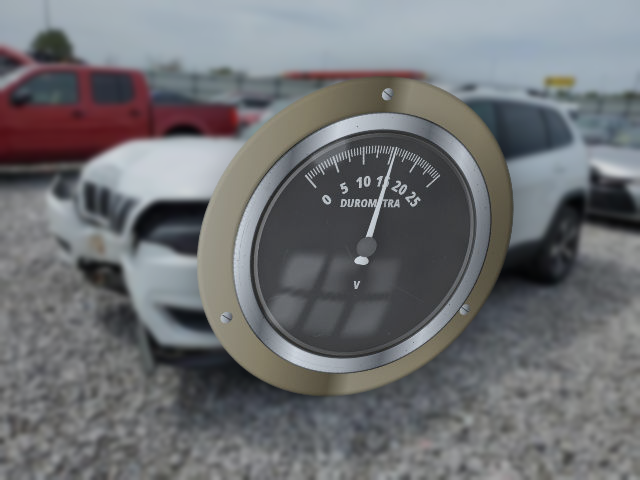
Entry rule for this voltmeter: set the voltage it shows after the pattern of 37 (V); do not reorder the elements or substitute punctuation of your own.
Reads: 15 (V)
